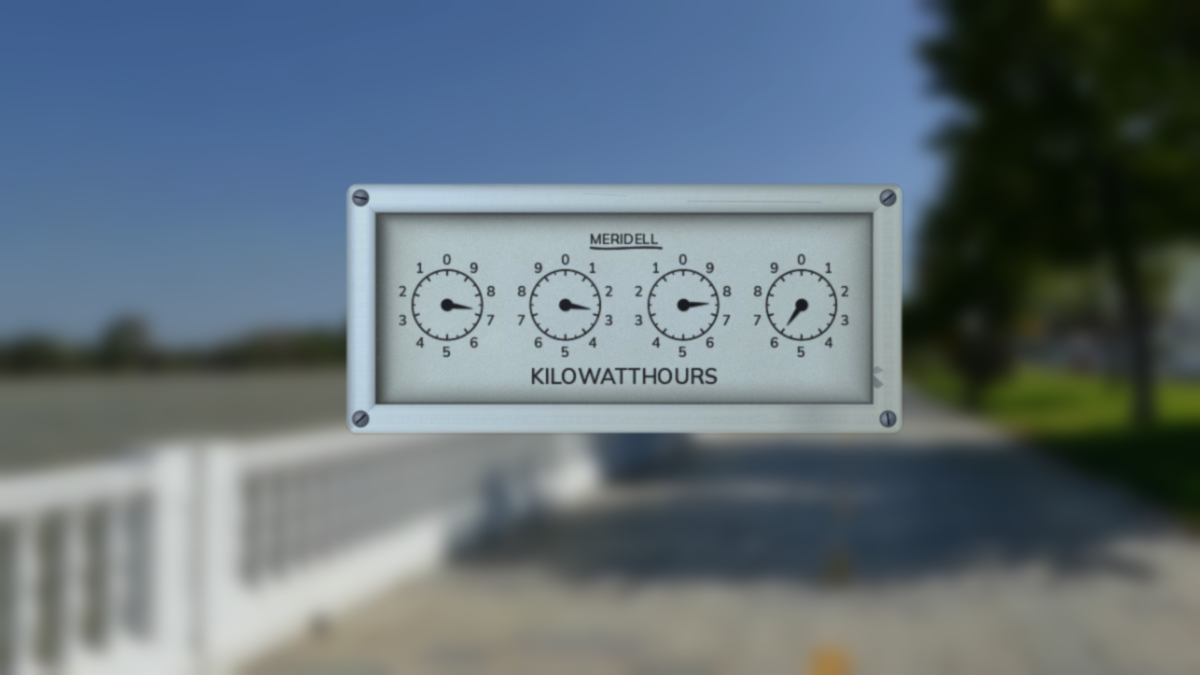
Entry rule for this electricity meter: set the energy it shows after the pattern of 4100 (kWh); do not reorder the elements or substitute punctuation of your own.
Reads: 7276 (kWh)
